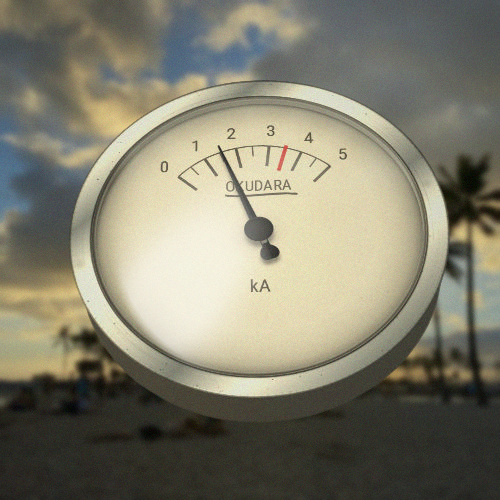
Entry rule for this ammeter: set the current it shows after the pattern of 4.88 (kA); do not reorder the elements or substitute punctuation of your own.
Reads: 1.5 (kA)
